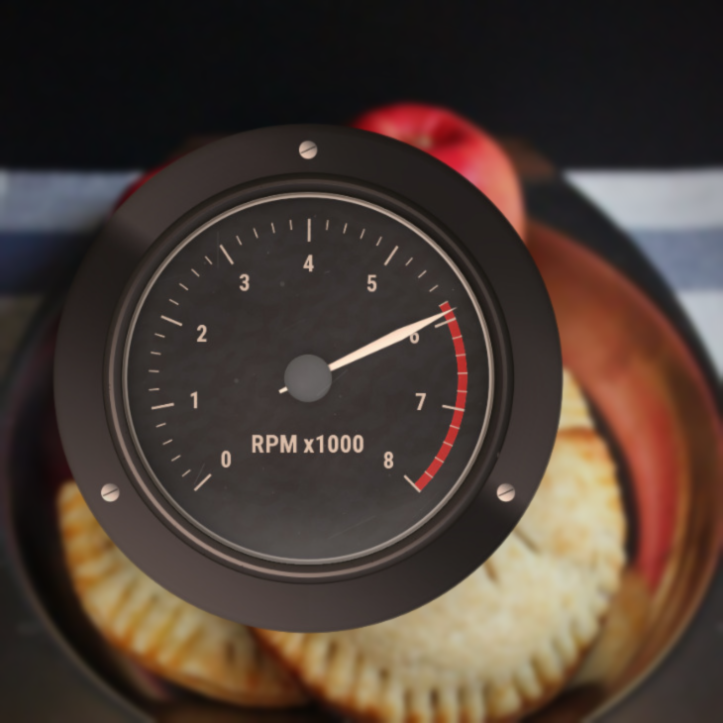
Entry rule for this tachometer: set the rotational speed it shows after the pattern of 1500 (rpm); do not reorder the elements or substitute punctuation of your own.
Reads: 5900 (rpm)
